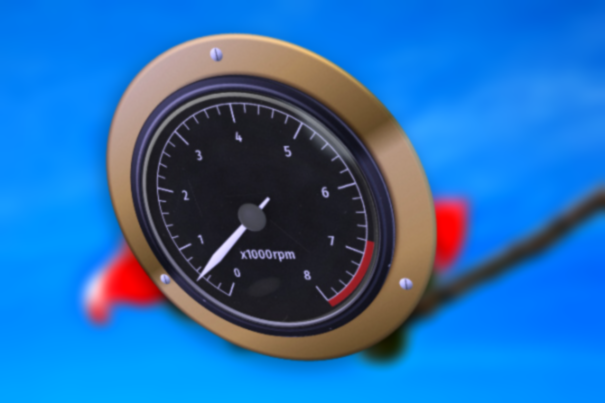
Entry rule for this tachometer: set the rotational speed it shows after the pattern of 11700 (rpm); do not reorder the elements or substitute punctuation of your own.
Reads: 500 (rpm)
